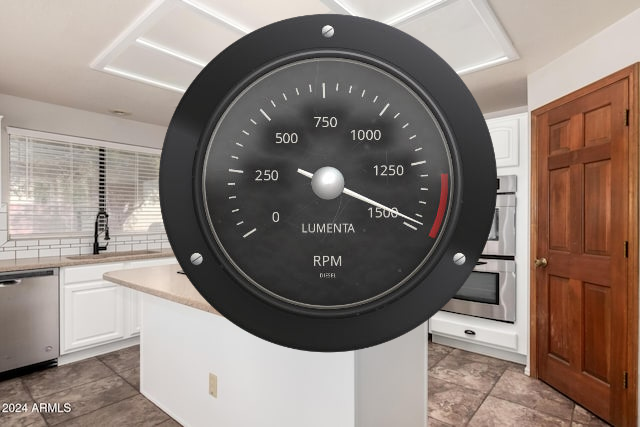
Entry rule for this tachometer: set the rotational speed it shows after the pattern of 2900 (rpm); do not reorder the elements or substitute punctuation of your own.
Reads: 1475 (rpm)
